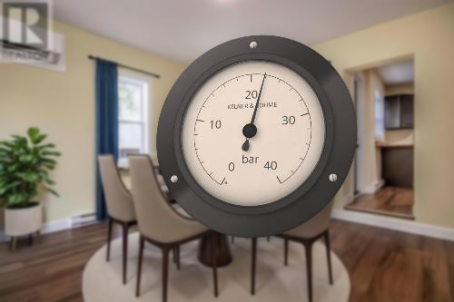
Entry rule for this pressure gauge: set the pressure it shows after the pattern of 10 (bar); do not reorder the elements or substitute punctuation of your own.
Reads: 22 (bar)
